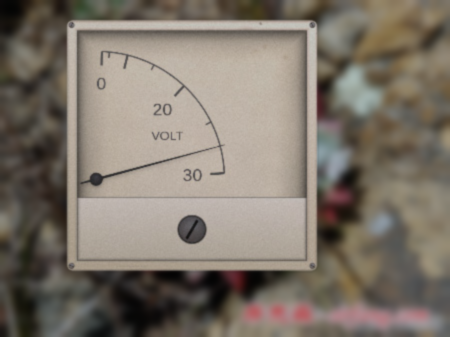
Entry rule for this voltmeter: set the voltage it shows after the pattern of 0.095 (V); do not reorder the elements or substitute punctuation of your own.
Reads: 27.5 (V)
